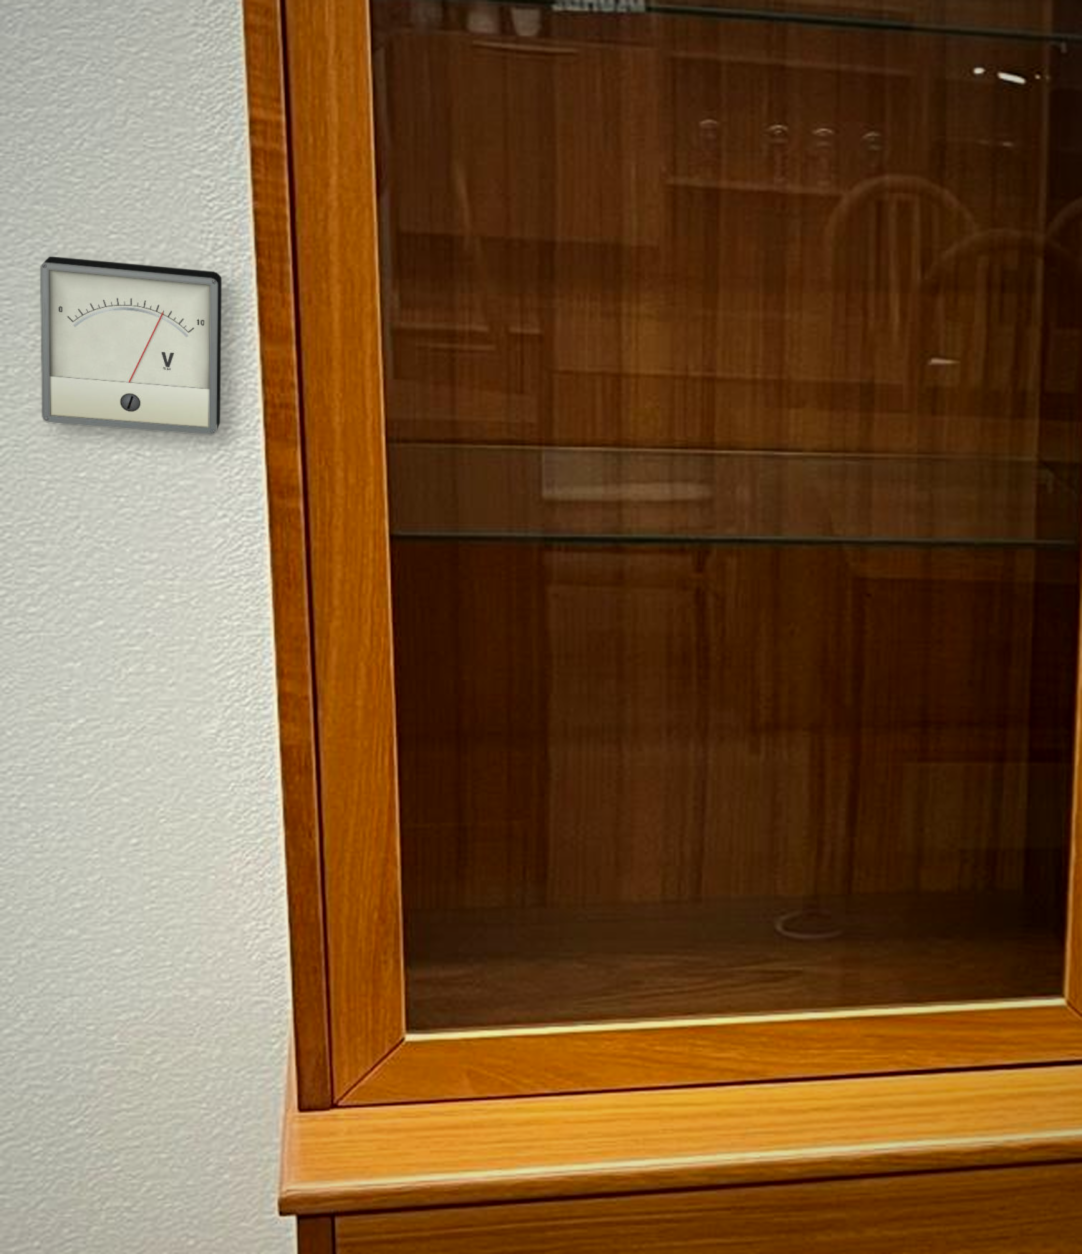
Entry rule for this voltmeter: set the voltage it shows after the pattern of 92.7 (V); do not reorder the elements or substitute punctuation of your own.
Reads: 7.5 (V)
